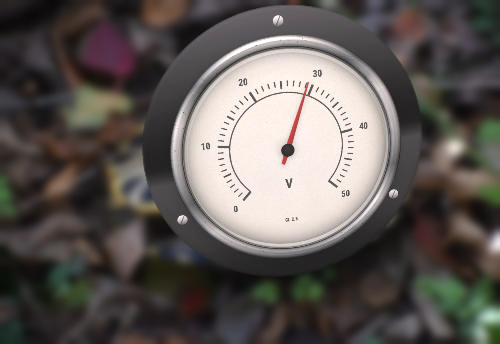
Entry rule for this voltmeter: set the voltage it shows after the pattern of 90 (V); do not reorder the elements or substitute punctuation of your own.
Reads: 29 (V)
